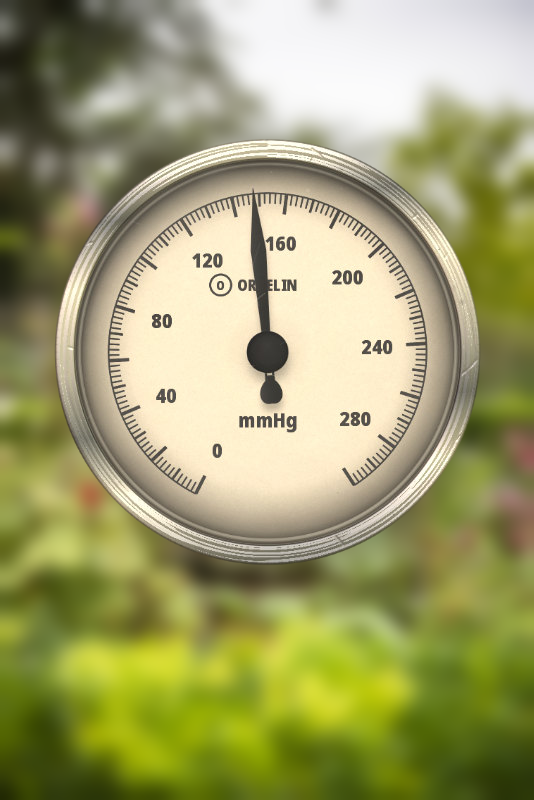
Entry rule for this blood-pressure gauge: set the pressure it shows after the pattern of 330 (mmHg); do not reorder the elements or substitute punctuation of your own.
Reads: 148 (mmHg)
